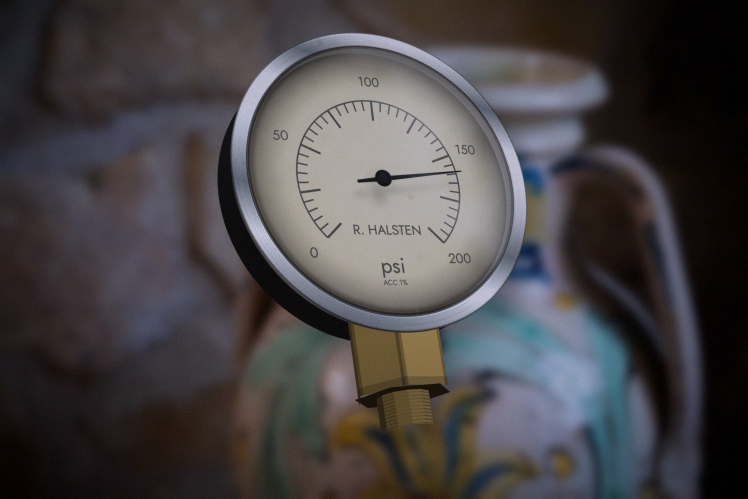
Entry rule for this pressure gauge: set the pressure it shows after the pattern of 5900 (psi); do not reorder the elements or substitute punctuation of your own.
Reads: 160 (psi)
